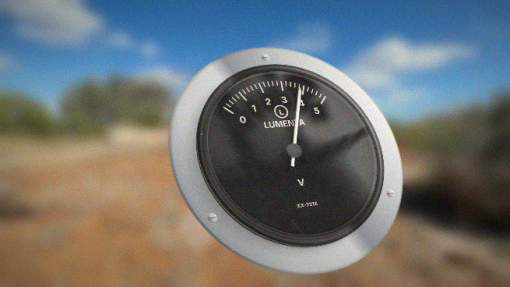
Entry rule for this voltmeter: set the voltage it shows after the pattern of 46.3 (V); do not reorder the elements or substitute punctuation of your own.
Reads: 3.8 (V)
